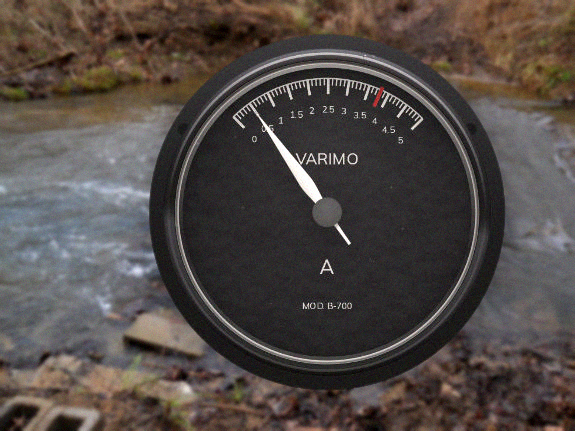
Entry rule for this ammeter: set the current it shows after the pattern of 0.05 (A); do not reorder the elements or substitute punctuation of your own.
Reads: 0.5 (A)
